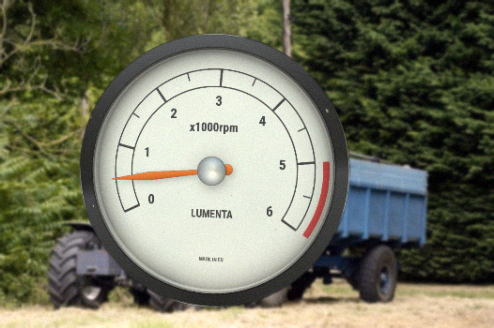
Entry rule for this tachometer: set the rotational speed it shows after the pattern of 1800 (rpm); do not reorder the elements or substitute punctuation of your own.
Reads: 500 (rpm)
